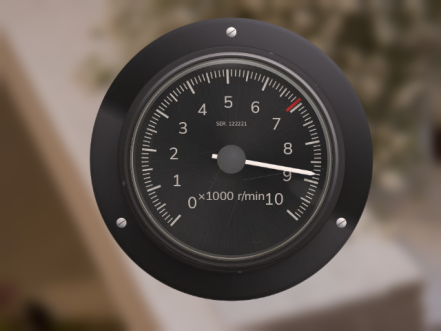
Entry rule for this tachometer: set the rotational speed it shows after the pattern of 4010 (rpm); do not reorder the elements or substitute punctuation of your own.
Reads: 8800 (rpm)
